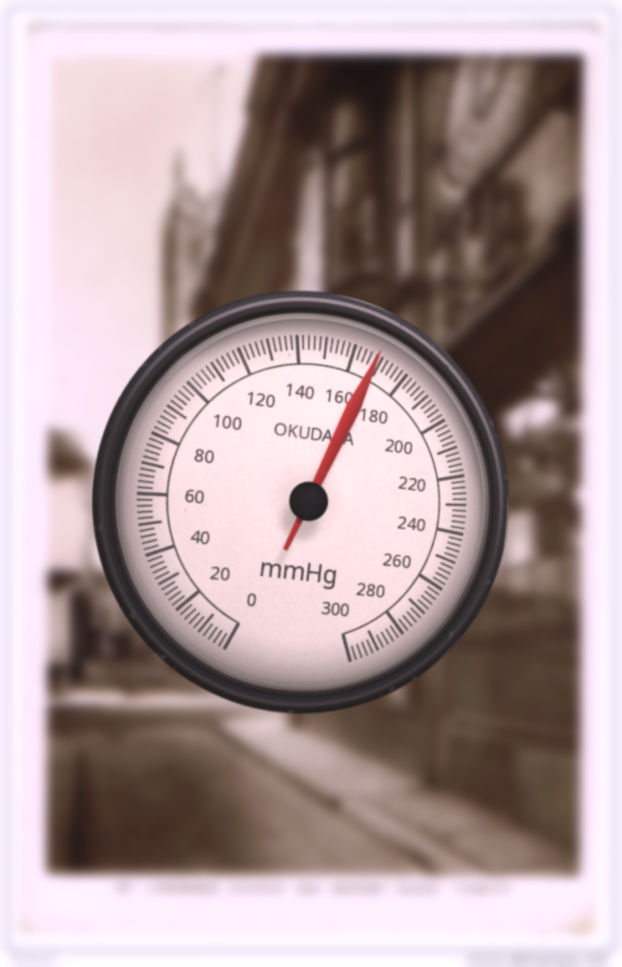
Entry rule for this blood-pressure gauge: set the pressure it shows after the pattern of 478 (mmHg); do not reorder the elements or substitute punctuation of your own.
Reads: 168 (mmHg)
